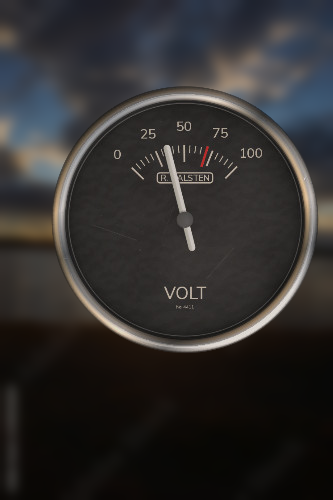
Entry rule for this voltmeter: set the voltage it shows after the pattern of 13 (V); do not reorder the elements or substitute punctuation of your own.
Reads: 35 (V)
